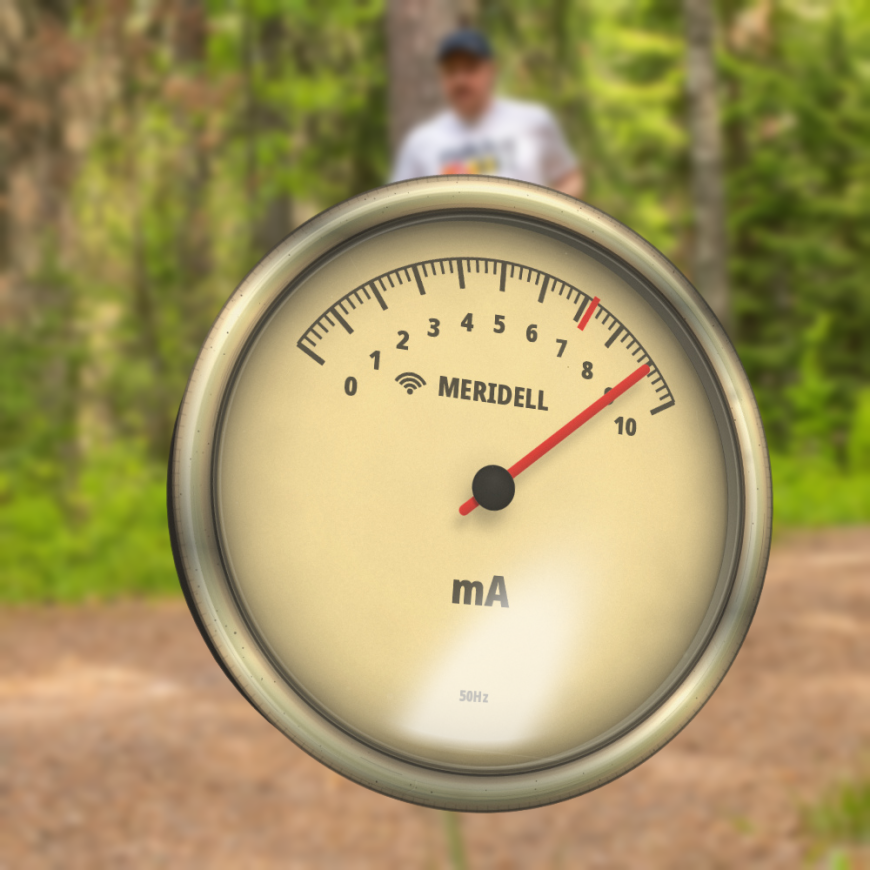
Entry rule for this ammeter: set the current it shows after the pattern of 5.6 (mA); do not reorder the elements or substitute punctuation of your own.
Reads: 9 (mA)
